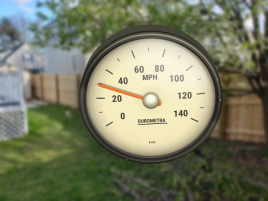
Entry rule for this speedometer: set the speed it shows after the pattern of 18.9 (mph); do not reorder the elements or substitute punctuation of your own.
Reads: 30 (mph)
